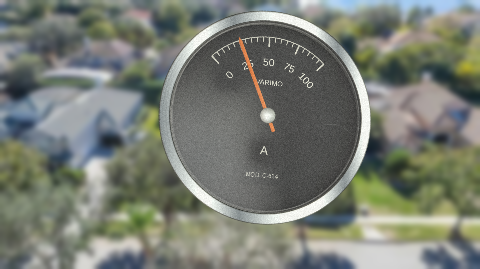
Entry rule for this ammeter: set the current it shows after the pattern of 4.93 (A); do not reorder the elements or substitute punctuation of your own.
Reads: 25 (A)
